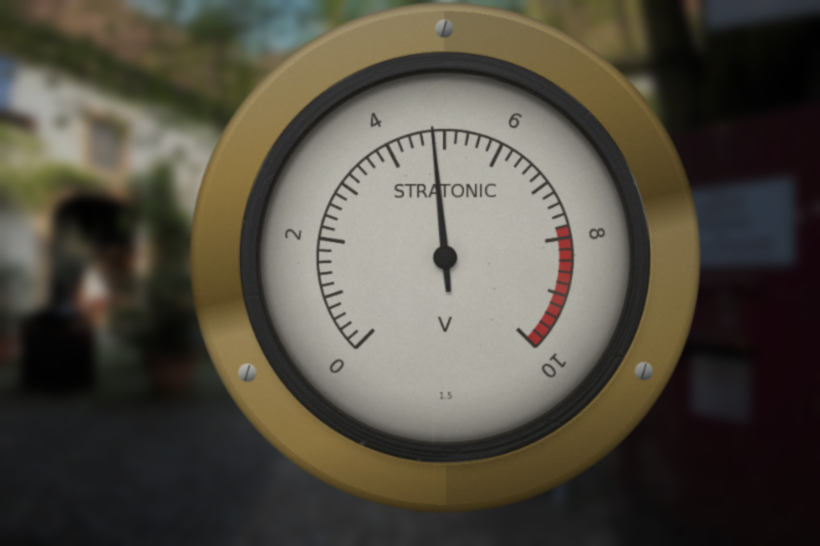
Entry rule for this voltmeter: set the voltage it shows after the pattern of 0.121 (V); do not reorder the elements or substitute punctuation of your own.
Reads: 4.8 (V)
